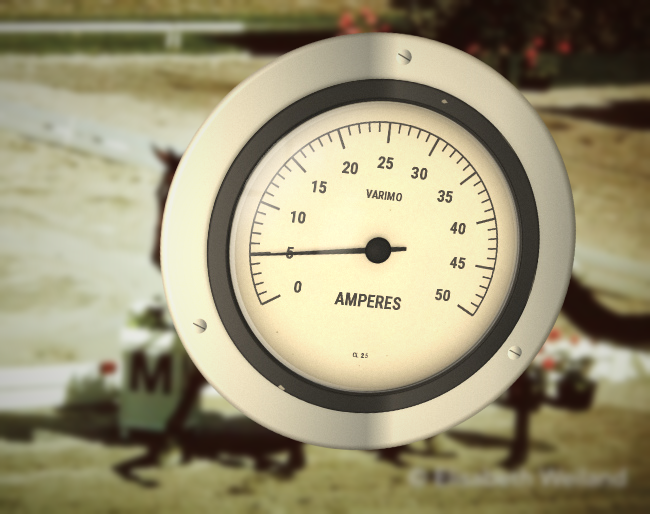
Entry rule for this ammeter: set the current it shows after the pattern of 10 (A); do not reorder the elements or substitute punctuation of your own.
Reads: 5 (A)
